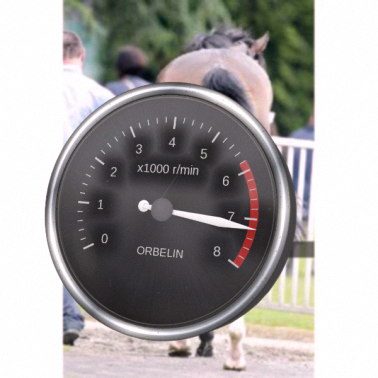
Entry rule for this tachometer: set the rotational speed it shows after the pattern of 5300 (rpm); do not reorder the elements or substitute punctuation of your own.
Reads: 7200 (rpm)
